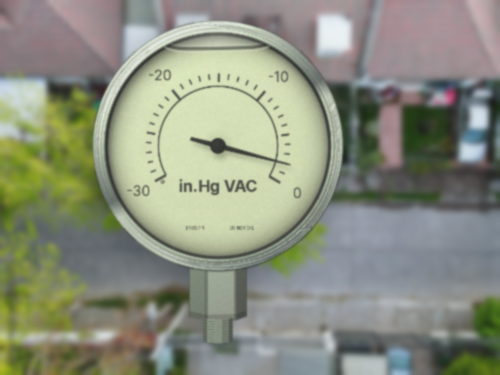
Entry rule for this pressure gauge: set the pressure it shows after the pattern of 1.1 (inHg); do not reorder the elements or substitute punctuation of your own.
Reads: -2 (inHg)
